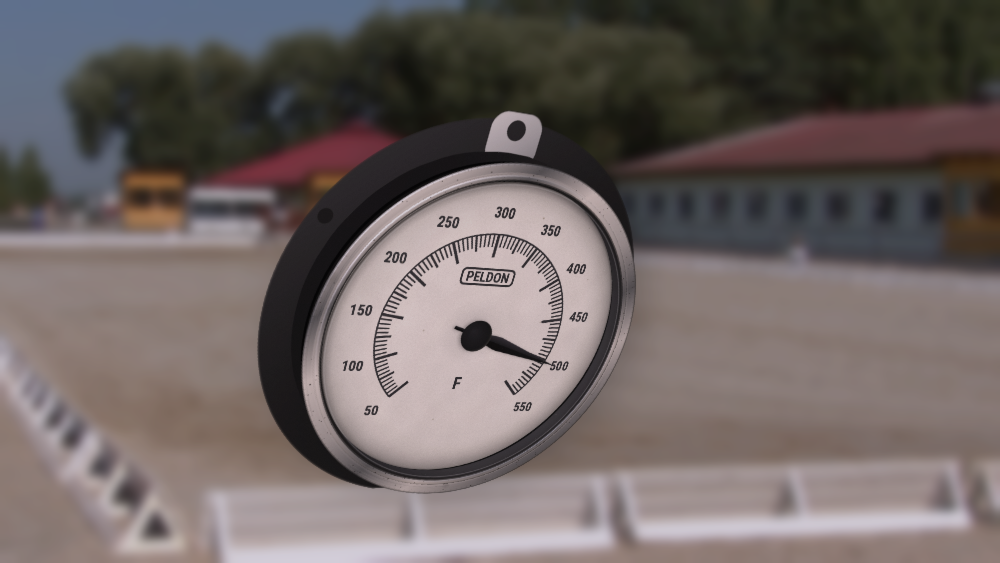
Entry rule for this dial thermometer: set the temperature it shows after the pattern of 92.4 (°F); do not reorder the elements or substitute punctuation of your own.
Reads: 500 (°F)
